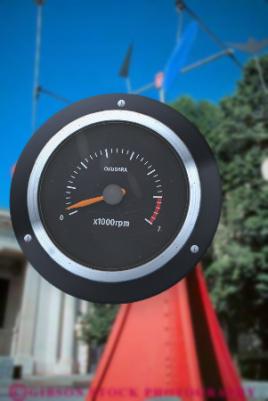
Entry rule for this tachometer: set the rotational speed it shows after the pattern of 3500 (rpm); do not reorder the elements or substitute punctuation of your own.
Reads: 200 (rpm)
